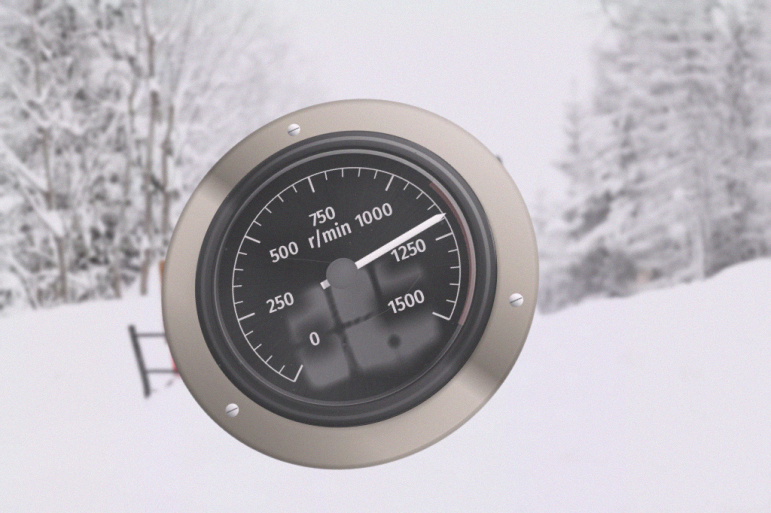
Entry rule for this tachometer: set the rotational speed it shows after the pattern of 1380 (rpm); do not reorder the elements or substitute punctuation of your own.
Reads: 1200 (rpm)
